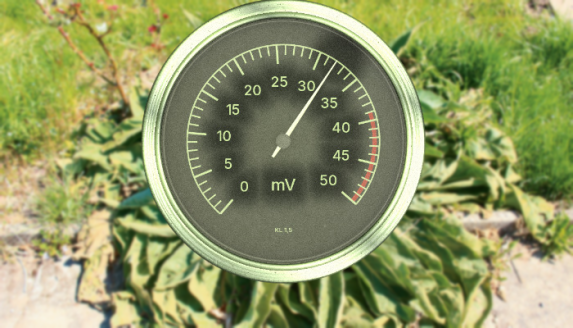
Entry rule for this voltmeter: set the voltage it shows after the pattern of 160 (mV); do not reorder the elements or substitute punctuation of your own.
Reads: 32 (mV)
